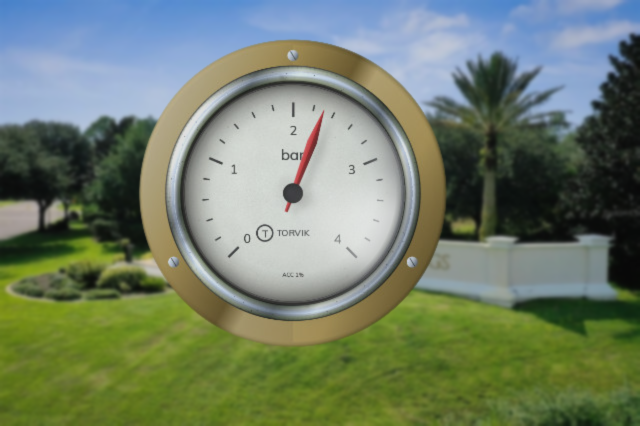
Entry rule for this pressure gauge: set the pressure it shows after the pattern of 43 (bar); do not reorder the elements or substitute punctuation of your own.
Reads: 2.3 (bar)
